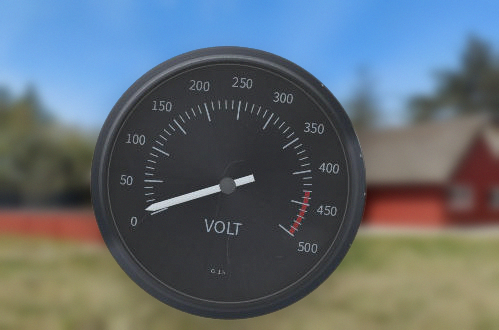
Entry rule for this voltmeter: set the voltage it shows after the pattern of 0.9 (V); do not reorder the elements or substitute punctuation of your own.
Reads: 10 (V)
